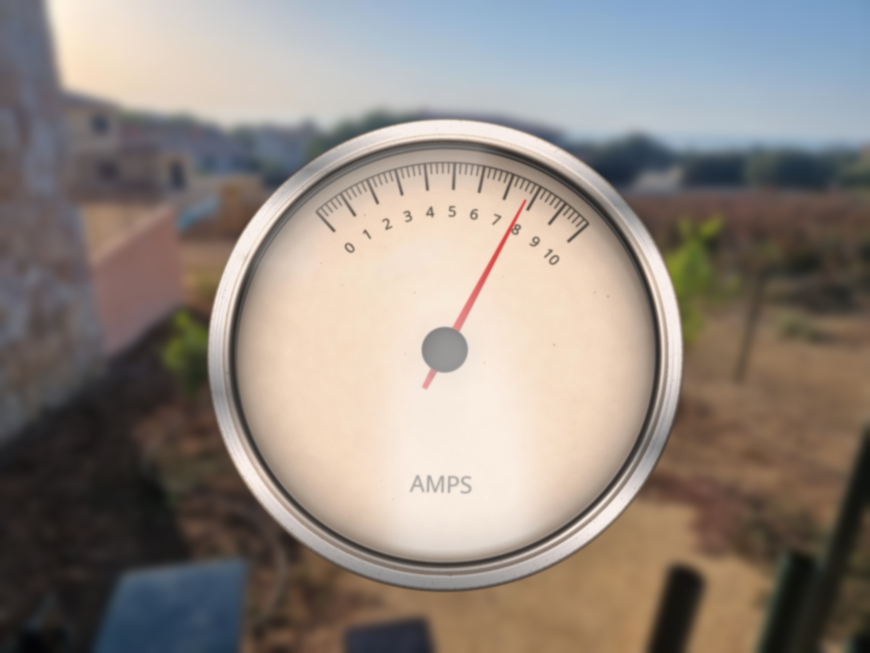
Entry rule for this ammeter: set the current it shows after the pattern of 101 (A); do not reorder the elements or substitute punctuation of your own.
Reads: 7.8 (A)
